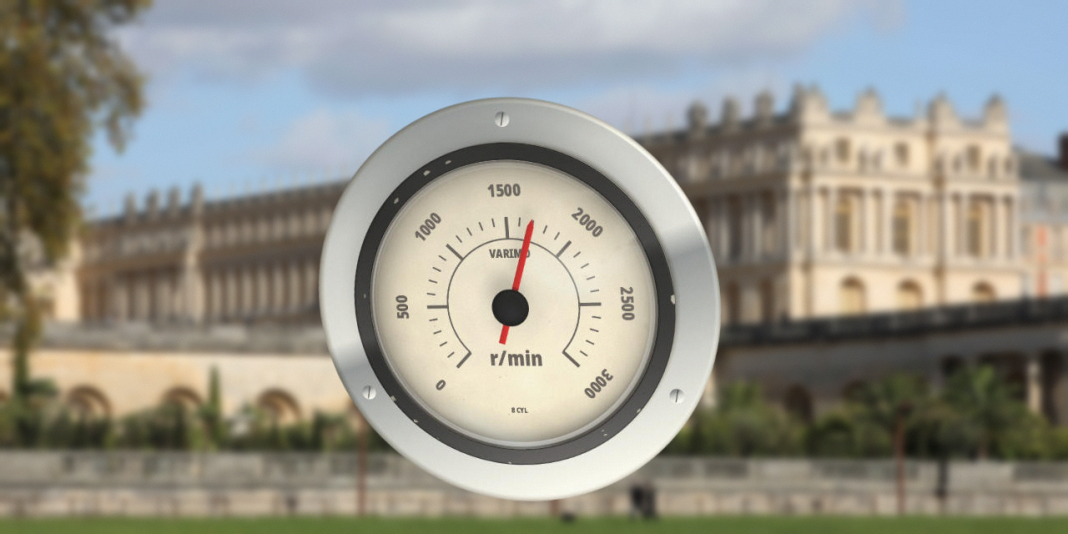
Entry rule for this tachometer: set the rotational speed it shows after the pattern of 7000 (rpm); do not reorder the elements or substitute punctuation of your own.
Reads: 1700 (rpm)
